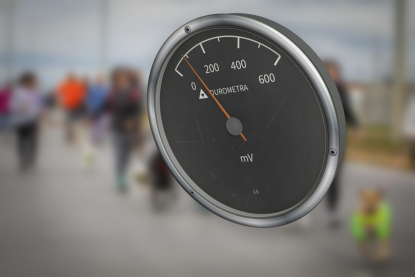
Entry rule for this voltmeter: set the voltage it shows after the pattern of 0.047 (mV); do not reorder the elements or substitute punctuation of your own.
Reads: 100 (mV)
